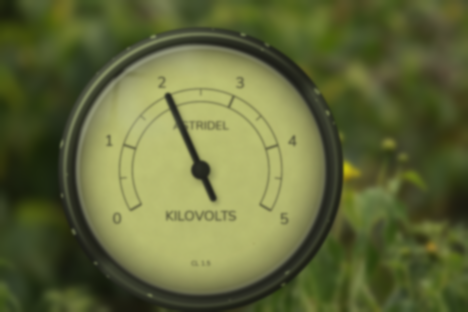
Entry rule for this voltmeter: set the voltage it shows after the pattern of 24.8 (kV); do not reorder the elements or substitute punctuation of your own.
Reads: 2 (kV)
